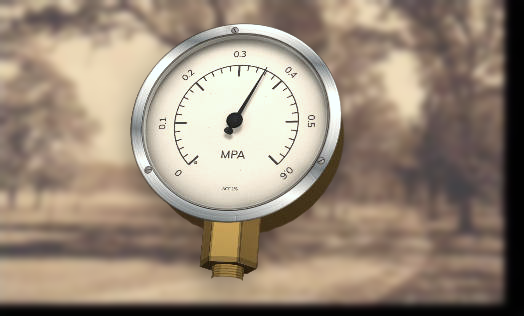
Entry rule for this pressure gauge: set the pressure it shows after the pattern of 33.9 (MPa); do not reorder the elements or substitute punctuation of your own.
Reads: 0.36 (MPa)
